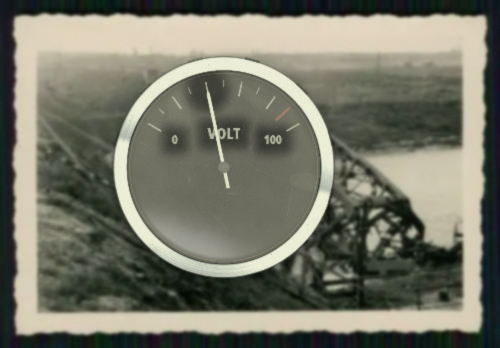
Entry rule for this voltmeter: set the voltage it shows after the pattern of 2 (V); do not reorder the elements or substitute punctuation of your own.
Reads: 40 (V)
